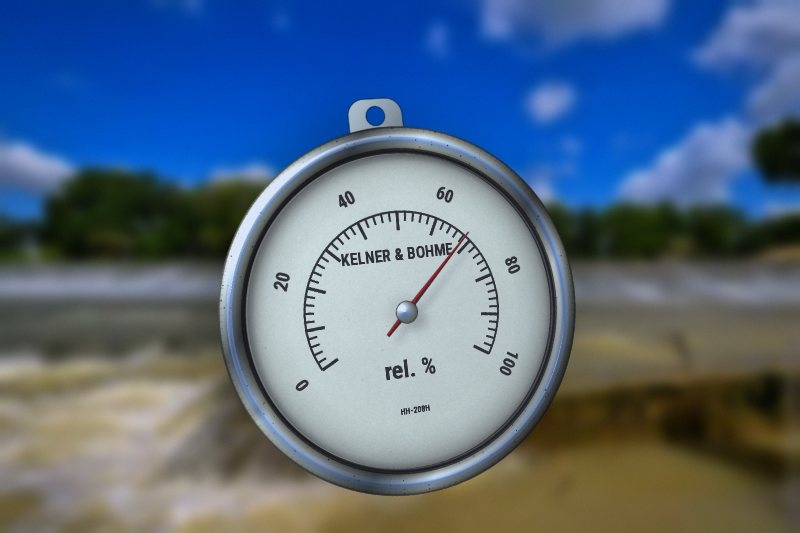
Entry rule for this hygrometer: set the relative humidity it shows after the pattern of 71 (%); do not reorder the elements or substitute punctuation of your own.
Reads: 68 (%)
